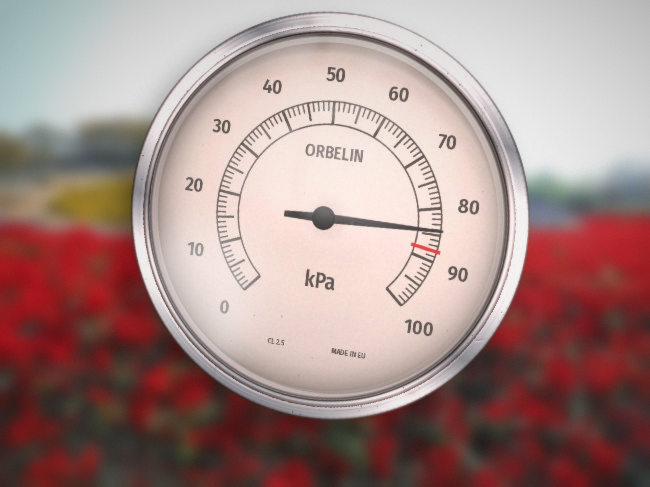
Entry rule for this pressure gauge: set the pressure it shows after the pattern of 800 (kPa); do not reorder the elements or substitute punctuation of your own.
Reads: 84 (kPa)
